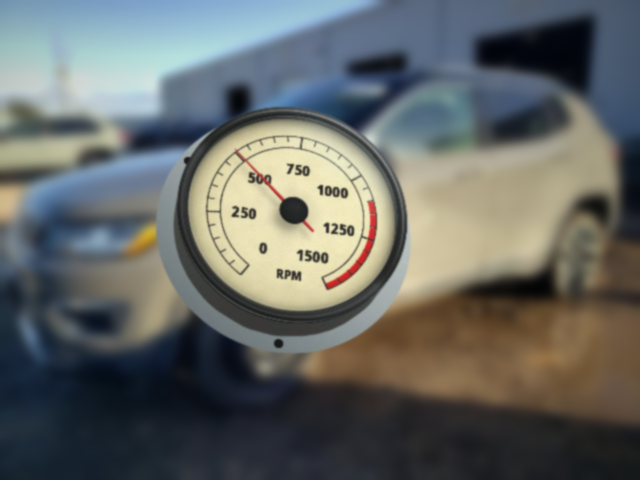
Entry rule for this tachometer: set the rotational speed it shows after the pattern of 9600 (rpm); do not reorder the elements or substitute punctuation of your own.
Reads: 500 (rpm)
